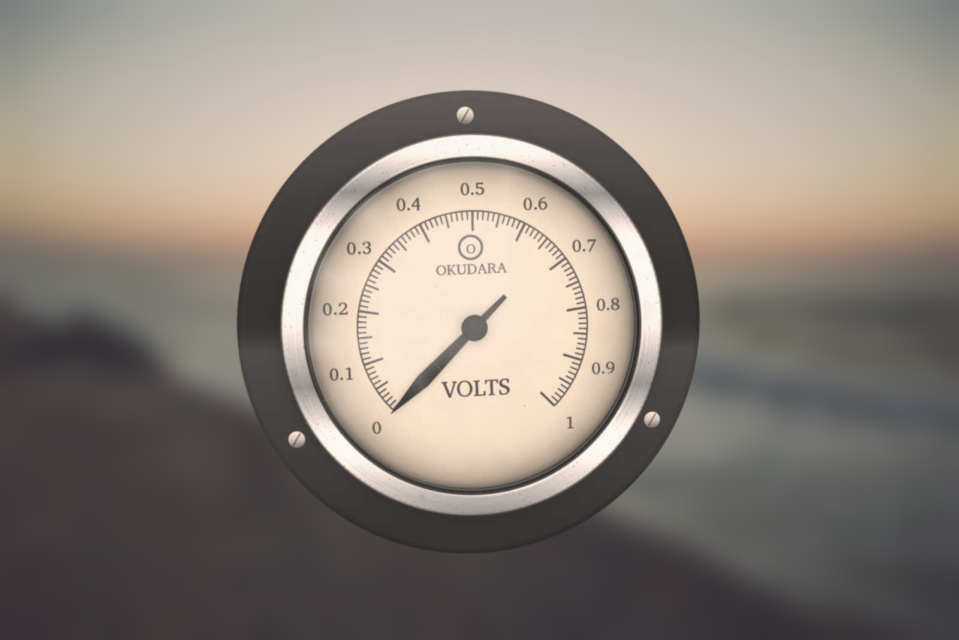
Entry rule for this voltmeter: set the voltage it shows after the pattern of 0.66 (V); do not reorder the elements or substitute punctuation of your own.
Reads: 0 (V)
